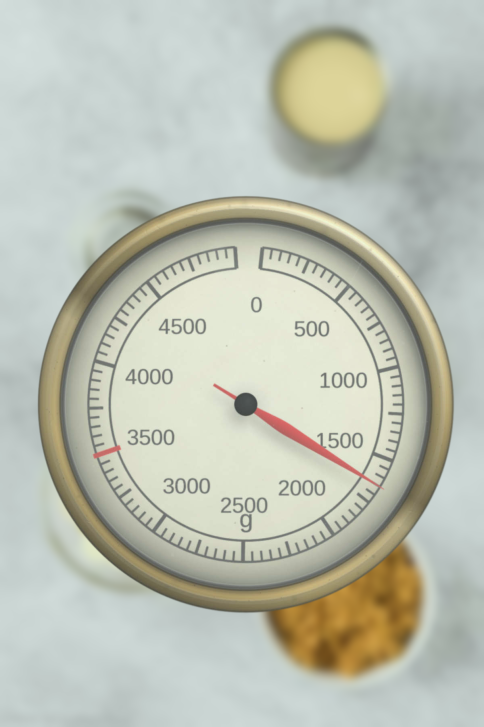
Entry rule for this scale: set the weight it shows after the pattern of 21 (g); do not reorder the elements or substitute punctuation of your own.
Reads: 1650 (g)
